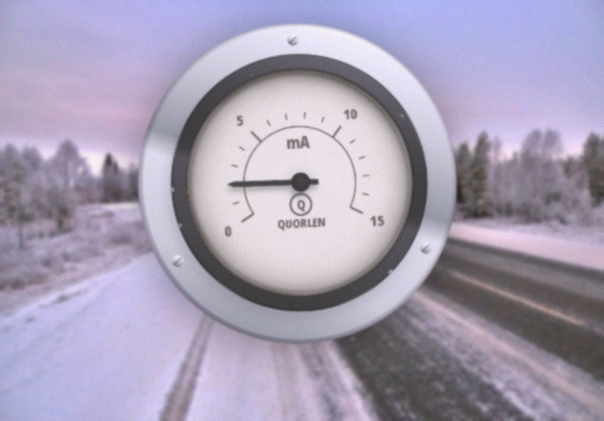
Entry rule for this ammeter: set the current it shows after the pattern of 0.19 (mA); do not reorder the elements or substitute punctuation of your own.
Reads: 2 (mA)
